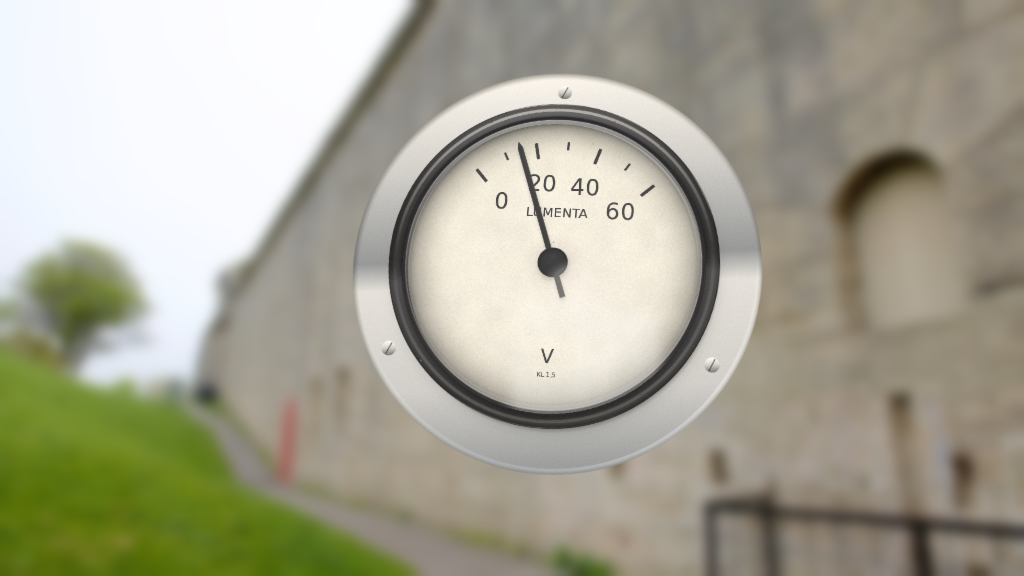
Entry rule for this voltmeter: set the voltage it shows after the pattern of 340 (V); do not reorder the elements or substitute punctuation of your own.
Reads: 15 (V)
